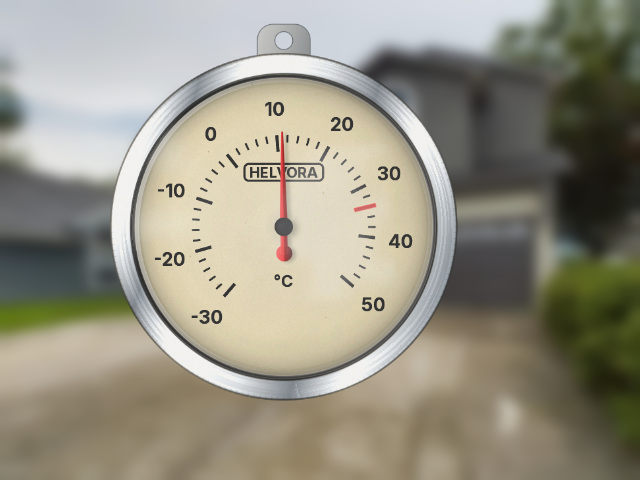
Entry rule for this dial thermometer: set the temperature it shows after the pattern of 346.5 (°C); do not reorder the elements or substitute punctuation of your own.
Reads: 11 (°C)
